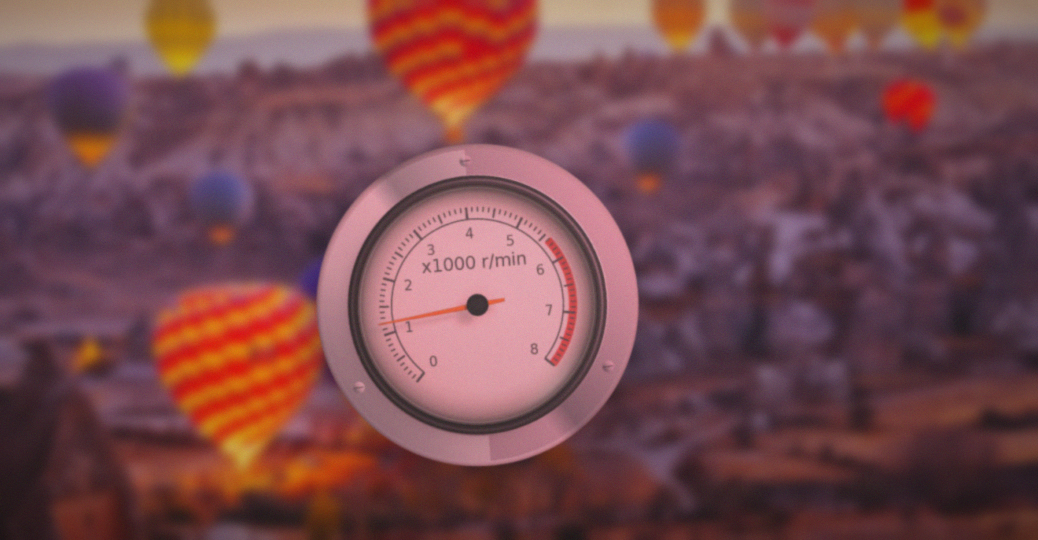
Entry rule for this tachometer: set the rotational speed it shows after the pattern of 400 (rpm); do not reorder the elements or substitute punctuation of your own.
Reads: 1200 (rpm)
